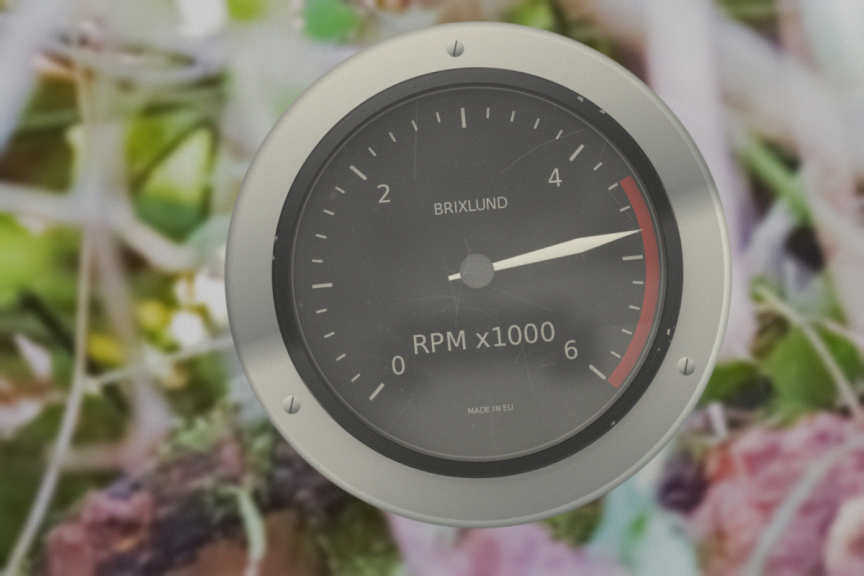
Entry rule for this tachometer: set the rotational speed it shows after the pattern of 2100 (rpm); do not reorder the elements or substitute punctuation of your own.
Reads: 4800 (rpm)
